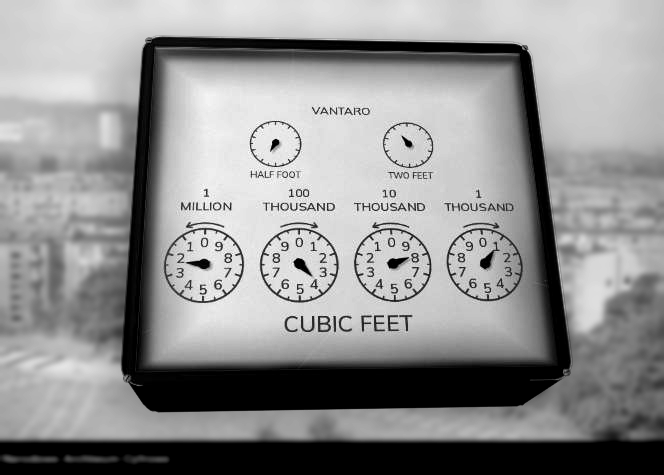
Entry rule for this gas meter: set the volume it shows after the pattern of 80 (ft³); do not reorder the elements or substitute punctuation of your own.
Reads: 238100 (ft³)
